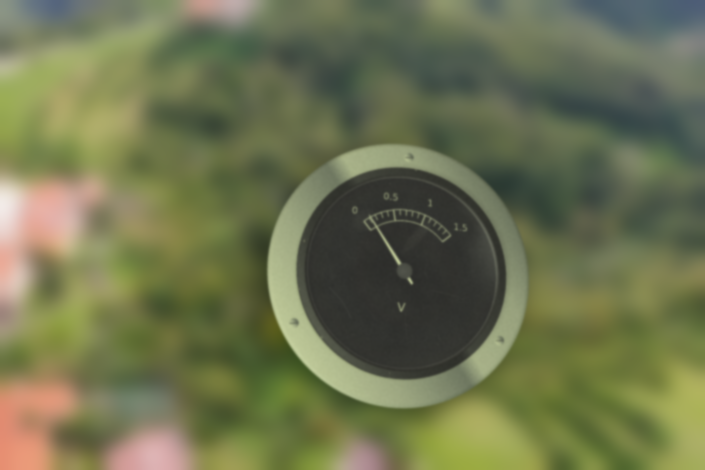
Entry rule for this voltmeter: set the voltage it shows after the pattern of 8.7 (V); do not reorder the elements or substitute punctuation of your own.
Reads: 0.1 (V)
